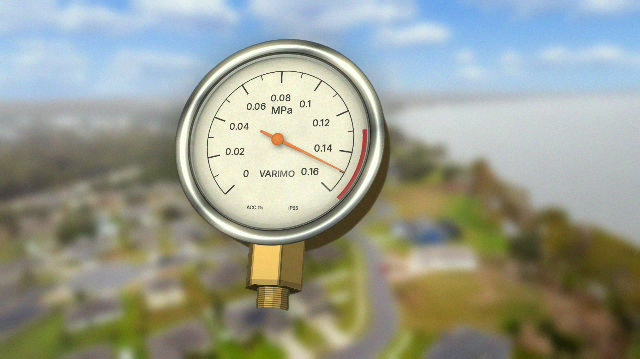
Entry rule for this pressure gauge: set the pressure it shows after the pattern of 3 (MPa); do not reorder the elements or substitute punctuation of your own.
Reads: 0.15 (MPa)
